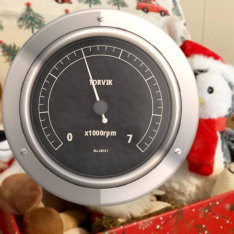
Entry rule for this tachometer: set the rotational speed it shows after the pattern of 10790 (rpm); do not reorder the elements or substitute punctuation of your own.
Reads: 3000 (rpm)
